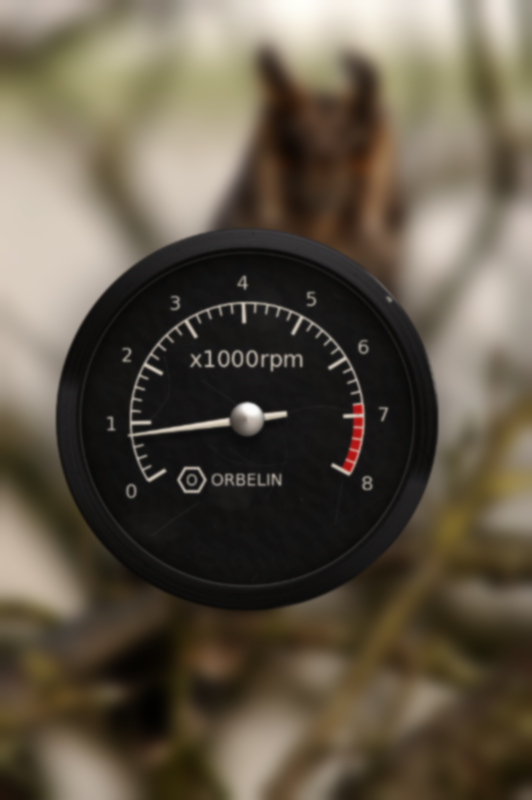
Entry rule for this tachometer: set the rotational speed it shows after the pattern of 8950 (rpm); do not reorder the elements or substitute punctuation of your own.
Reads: 800 (rpm)
